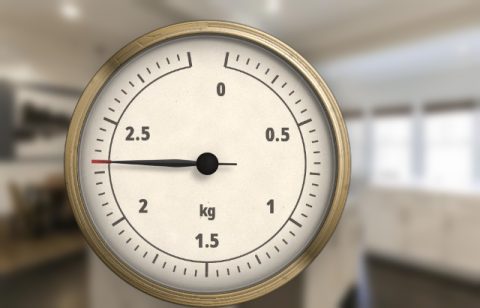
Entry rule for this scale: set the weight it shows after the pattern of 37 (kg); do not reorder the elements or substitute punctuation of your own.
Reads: 2.3 (kg)
